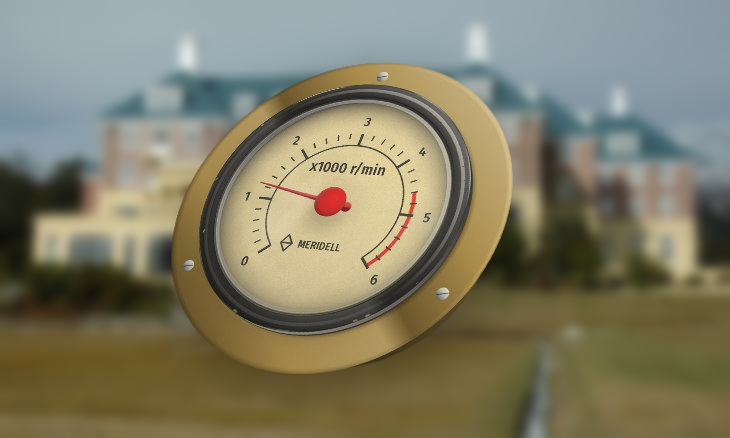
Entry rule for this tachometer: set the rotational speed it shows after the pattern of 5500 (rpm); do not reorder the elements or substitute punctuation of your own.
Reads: 1200 (rpm)
